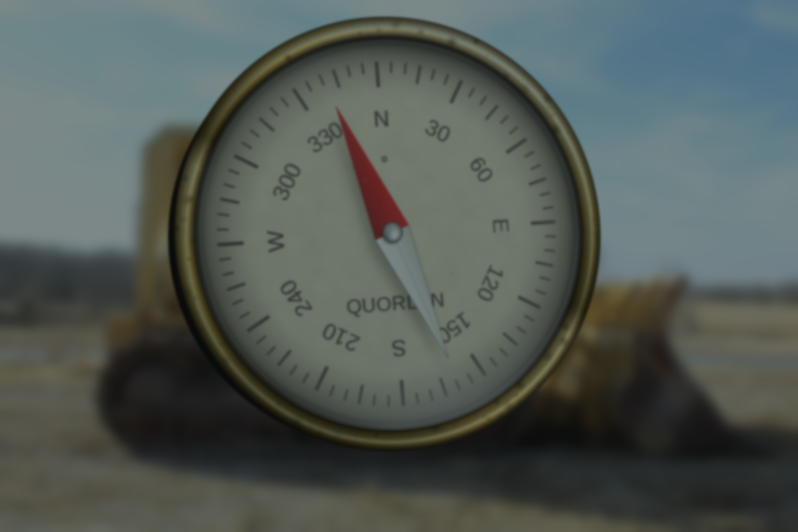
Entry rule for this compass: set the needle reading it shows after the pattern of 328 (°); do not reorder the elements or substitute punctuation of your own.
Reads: 340 (°)
